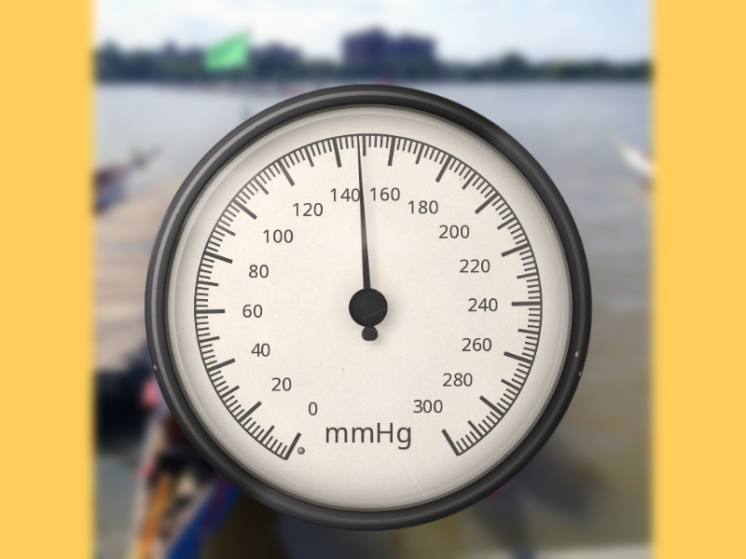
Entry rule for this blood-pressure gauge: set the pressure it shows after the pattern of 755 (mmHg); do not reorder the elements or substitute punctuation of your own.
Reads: 148 (mmHg)
